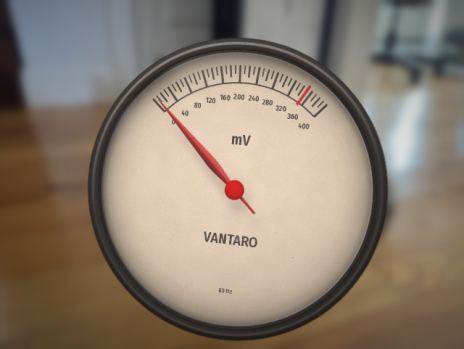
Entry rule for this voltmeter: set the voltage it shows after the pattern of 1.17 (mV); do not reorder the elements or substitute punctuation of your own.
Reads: 10 (mV)
